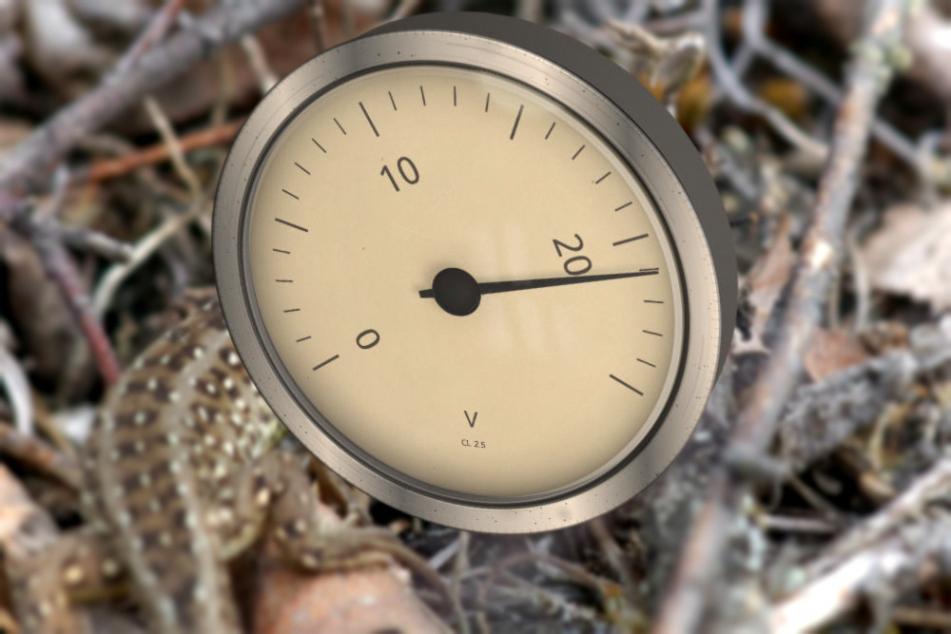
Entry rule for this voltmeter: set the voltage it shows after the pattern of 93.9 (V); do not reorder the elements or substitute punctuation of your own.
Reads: 21 (V)
